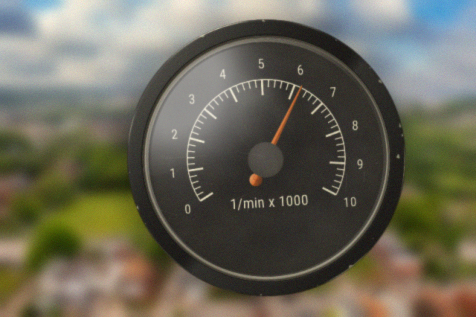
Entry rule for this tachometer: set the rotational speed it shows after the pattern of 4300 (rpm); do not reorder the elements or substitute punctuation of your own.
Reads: 6200 (rpm)
